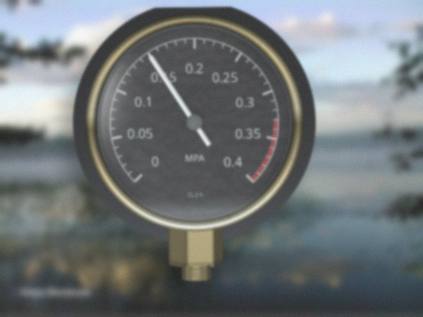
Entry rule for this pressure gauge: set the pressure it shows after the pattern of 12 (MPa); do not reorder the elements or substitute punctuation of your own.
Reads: 0.15 (MPa)
